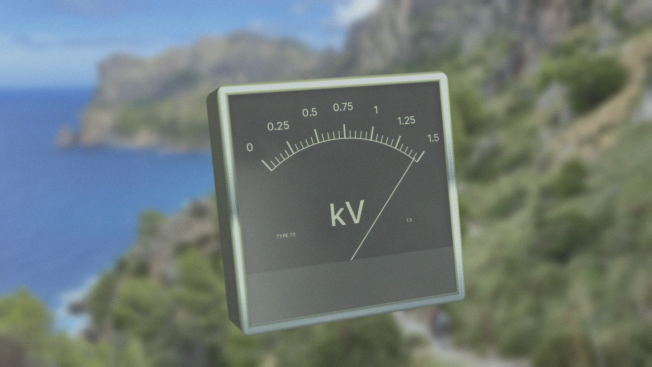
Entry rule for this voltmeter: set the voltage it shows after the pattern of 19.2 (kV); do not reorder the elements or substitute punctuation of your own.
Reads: 1.45 (kV)
